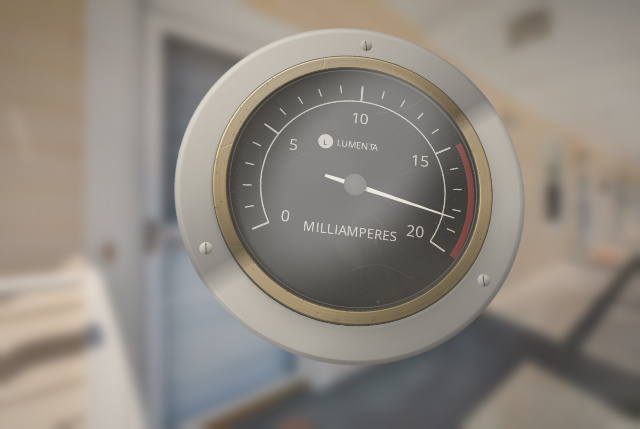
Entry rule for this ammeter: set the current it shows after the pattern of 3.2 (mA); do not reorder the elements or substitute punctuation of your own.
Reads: 18.5 (mA)
